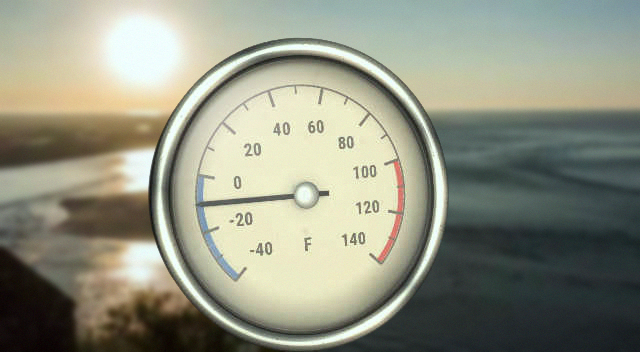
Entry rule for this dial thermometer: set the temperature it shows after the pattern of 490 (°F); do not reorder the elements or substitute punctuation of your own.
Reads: -10 (°F)
